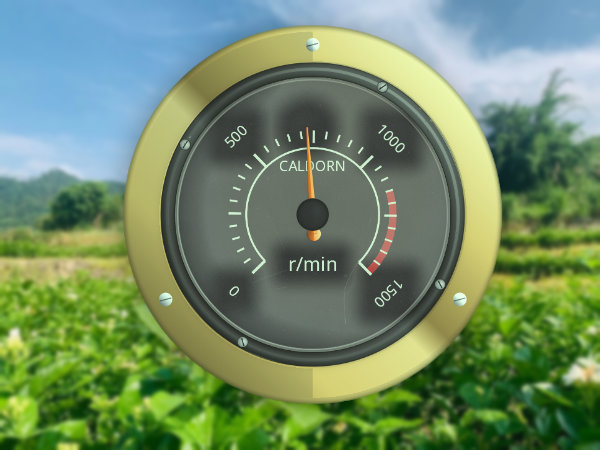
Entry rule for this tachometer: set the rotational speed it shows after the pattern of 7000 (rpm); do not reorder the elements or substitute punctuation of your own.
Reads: 725 (rpm)
